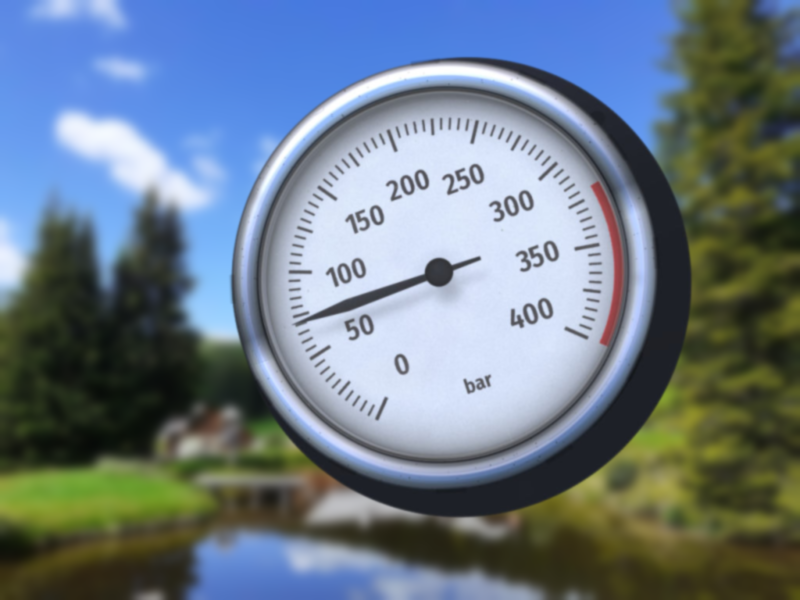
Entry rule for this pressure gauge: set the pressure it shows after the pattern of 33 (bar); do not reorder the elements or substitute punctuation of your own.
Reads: 70 (bar)
